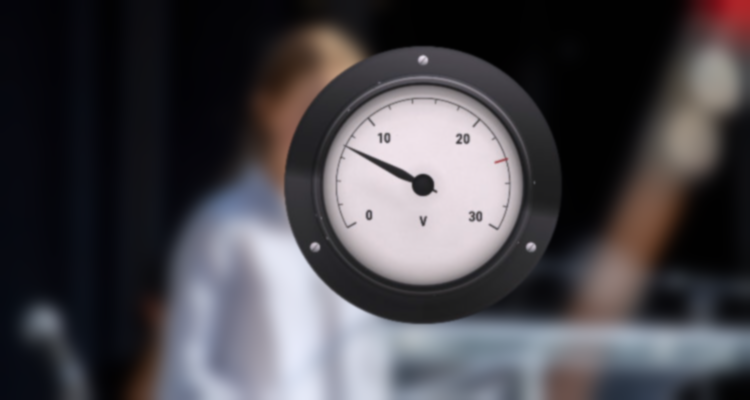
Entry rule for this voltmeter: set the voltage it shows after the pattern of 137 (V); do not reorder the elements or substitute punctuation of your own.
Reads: 7 (V)
